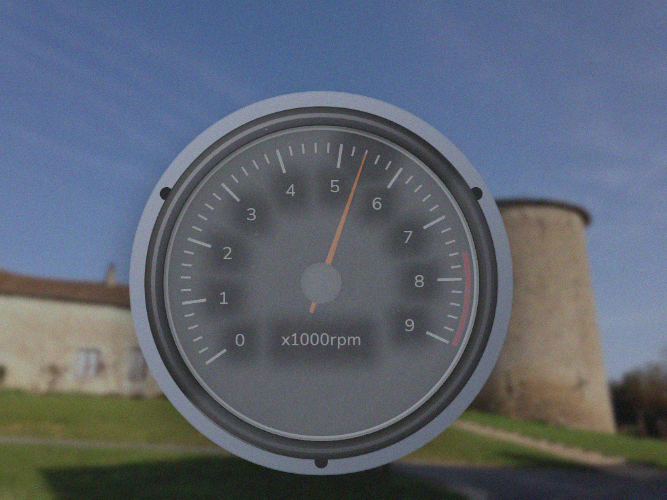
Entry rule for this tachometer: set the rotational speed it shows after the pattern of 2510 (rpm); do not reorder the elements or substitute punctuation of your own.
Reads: 5400 (rpm)
